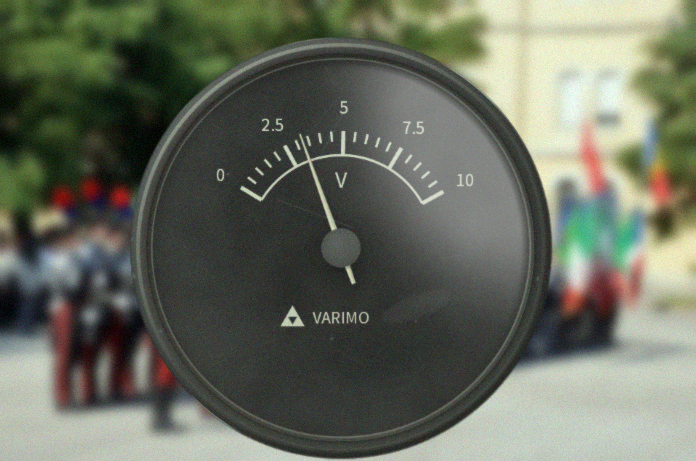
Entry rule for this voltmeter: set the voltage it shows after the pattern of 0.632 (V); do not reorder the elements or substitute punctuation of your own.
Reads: 3.25 (V)
